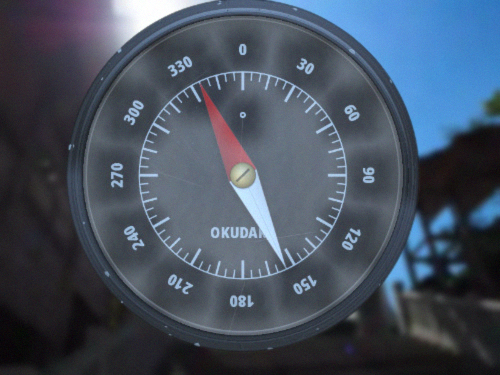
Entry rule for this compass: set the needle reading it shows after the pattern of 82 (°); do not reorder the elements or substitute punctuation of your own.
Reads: 335 (°)
